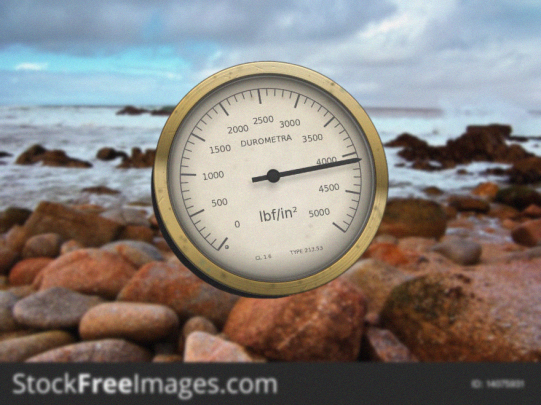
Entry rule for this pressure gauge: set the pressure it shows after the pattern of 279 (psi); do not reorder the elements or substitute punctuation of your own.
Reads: 4100 (psi)
